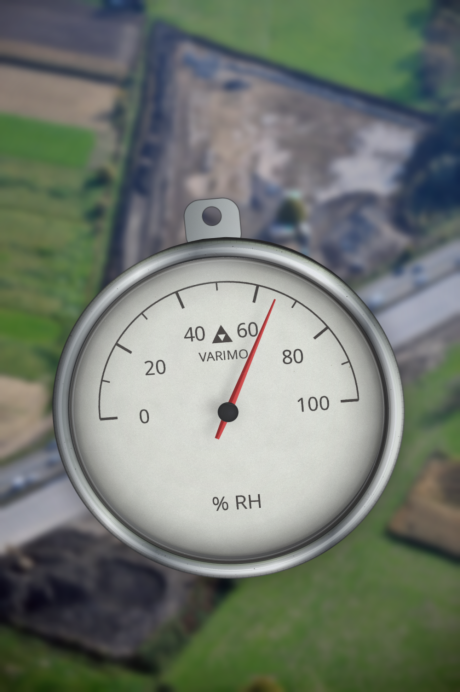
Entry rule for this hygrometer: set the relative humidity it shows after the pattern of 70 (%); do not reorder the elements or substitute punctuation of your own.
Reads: 65 (%)
